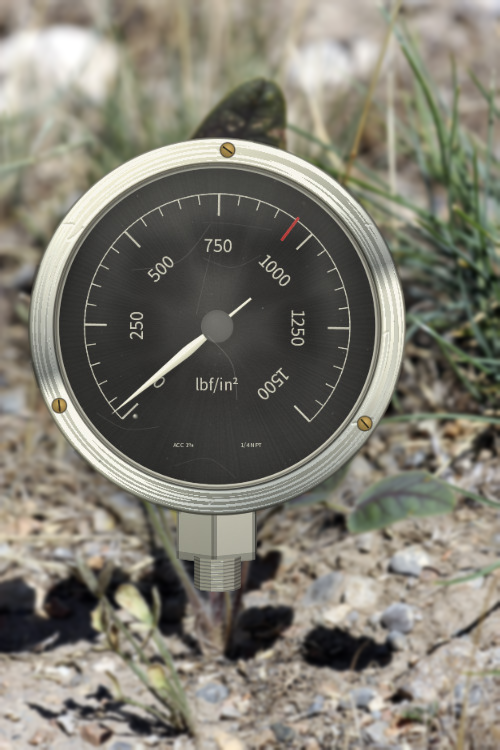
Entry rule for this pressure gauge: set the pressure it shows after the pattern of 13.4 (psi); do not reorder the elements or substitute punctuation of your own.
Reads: 25 (psi)
